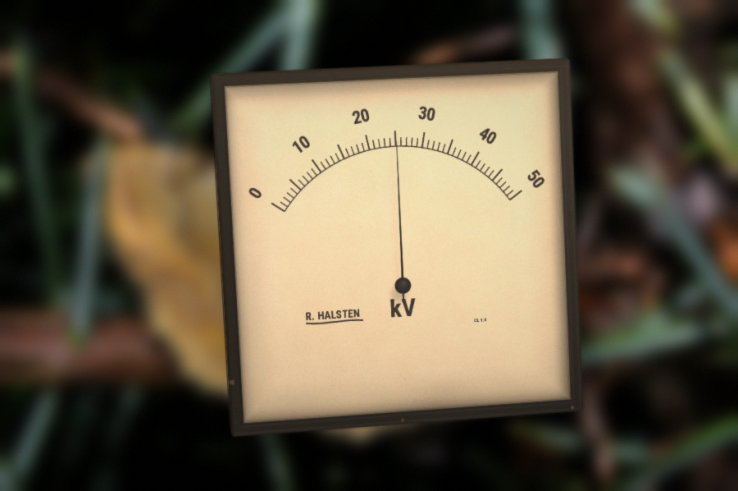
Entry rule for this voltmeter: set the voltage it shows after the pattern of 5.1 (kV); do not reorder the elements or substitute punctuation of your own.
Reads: 25 (kV)
